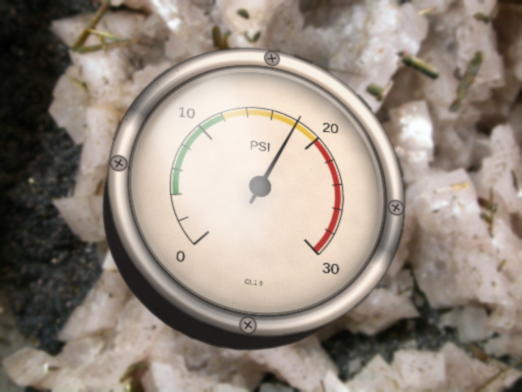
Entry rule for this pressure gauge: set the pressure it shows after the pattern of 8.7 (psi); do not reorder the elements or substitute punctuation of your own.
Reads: 18 (psi)
